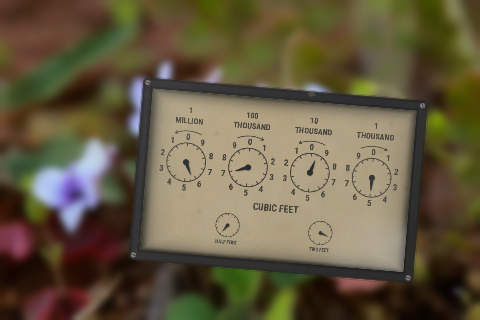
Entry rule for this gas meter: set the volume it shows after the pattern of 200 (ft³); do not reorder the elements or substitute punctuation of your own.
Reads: 569500 (ft³)
